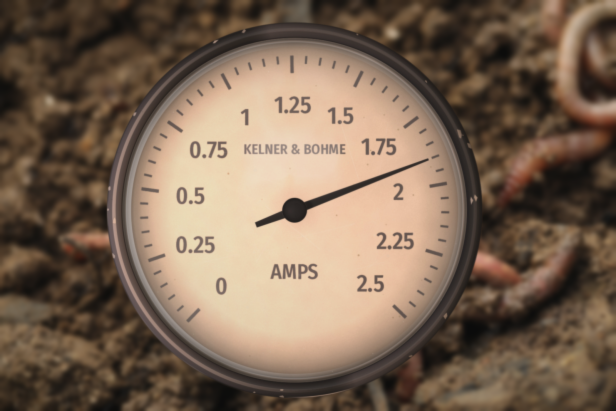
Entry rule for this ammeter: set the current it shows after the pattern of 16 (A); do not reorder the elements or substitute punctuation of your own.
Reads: 1.9 (A)
